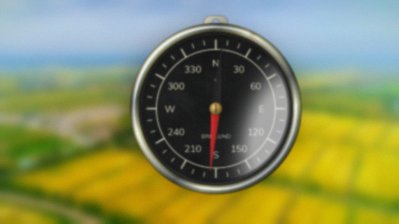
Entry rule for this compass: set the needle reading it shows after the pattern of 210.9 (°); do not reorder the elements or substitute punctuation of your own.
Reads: 185 (°)
